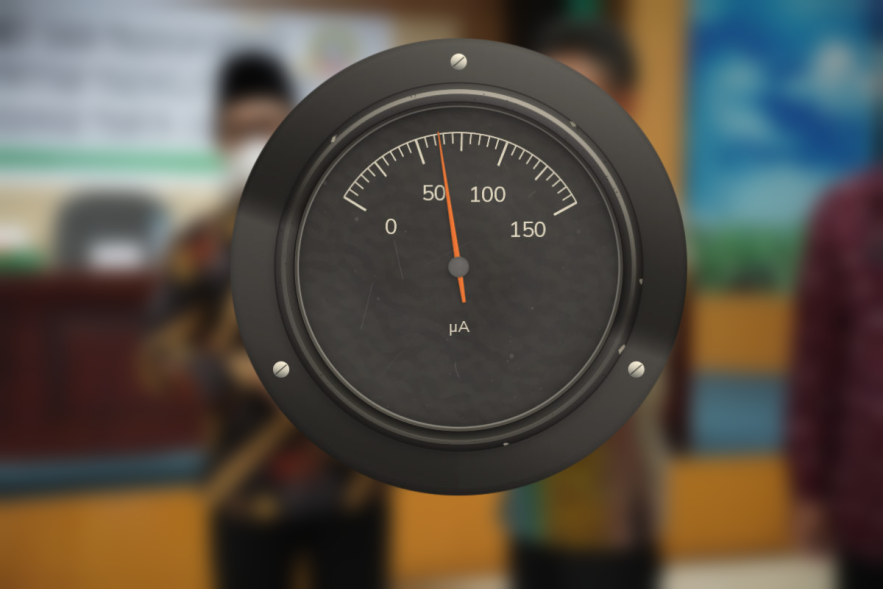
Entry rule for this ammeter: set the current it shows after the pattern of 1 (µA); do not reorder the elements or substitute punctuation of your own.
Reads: 62.5 (µA)
